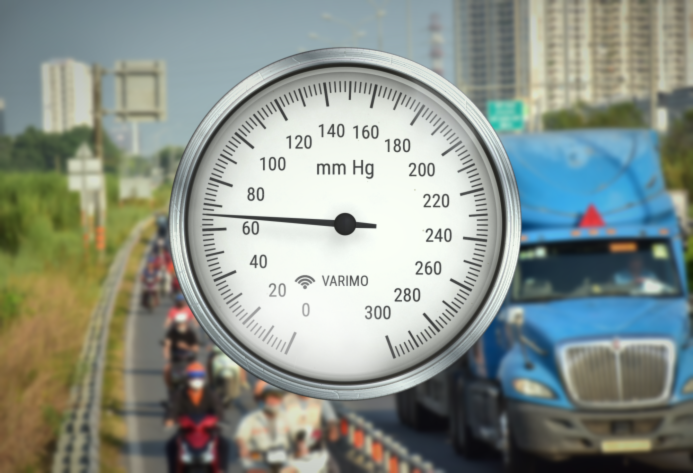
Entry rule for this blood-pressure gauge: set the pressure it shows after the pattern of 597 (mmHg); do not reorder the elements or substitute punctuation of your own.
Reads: 66 (mmHg)
